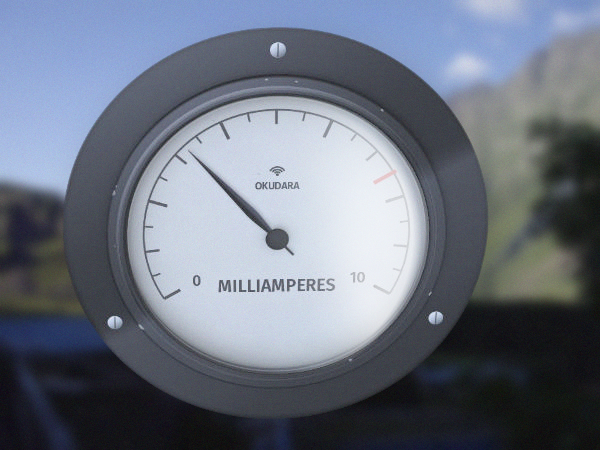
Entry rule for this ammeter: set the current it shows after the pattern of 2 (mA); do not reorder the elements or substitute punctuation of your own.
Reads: 3.25 (mA)
